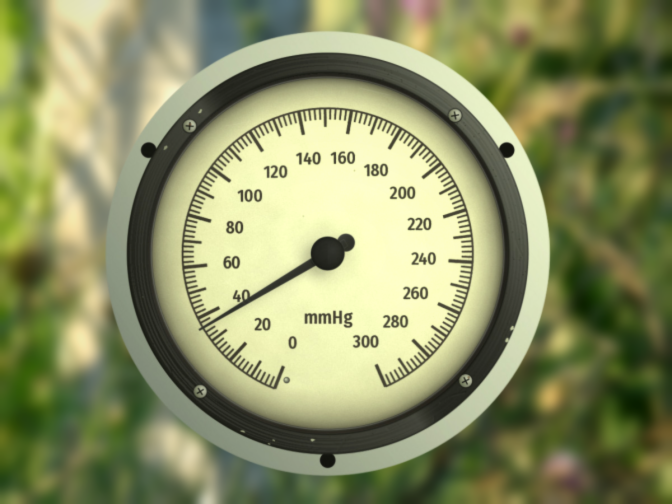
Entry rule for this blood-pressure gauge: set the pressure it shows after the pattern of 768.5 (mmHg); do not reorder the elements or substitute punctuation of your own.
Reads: 36 (mmHg)
